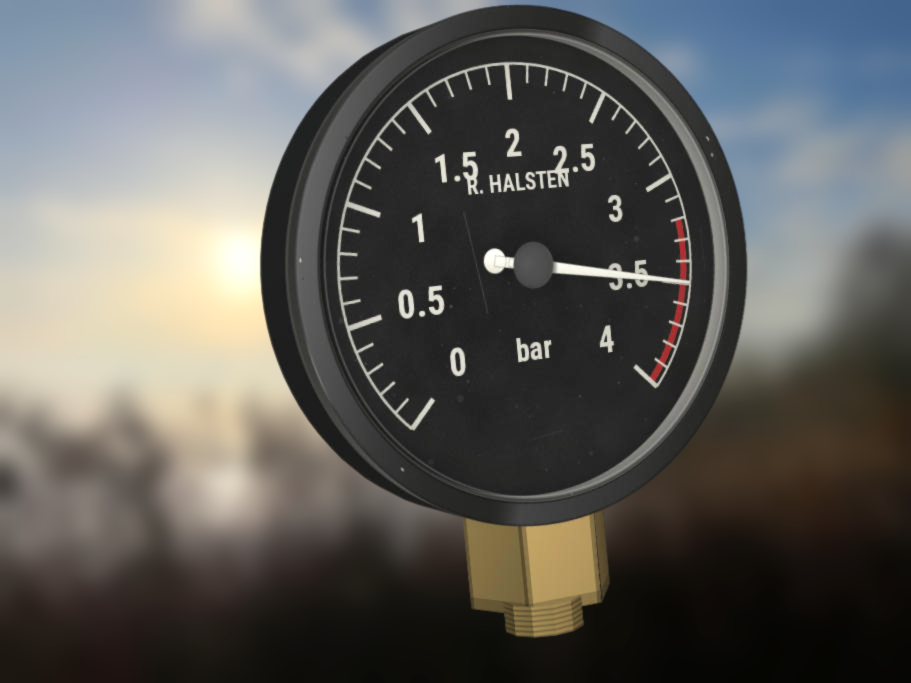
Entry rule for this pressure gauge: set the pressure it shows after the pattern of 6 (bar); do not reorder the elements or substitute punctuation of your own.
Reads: 3.5 (bar)
